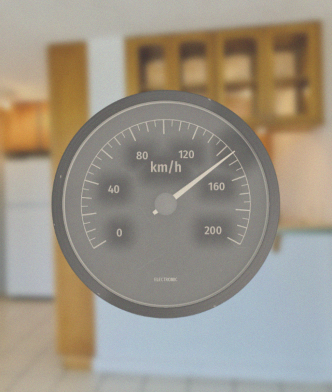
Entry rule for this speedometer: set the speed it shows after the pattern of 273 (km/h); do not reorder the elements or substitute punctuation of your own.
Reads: 145 (km/h)
